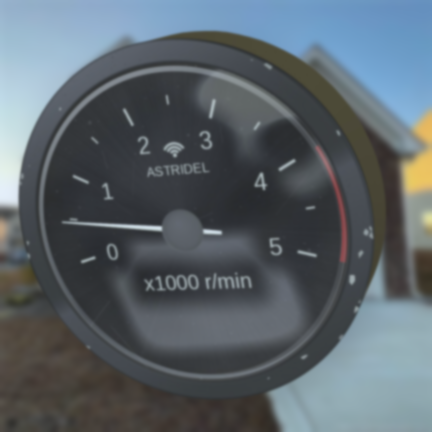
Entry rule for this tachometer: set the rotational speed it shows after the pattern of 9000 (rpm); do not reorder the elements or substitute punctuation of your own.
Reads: 500 (rpm)
